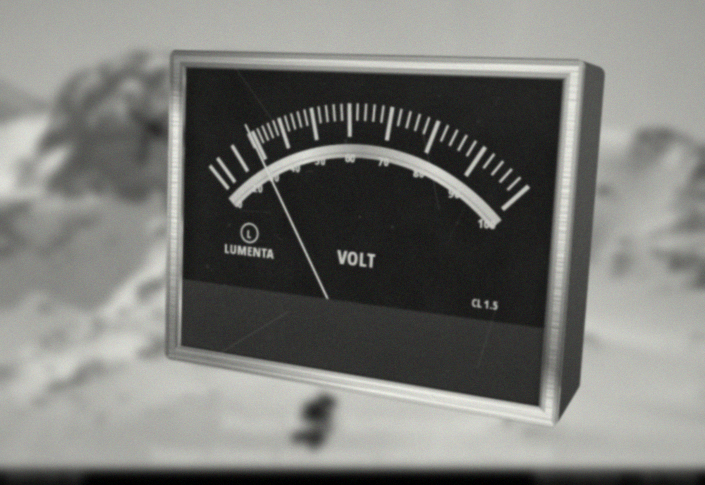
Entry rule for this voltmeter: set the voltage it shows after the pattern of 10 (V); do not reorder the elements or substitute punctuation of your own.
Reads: 30 (V)
